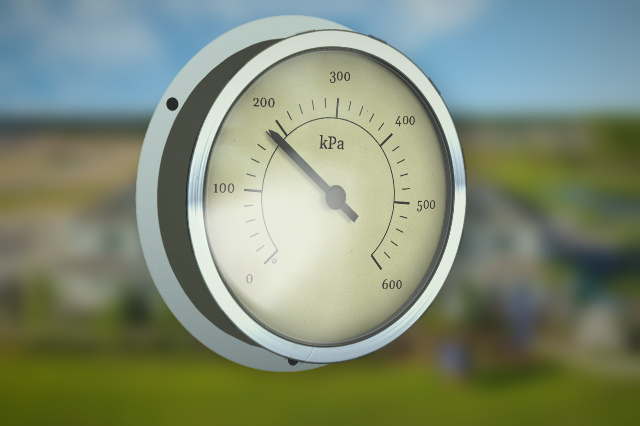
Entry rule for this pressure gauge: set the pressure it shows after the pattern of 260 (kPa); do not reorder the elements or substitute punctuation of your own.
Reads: 180 (kPa)
